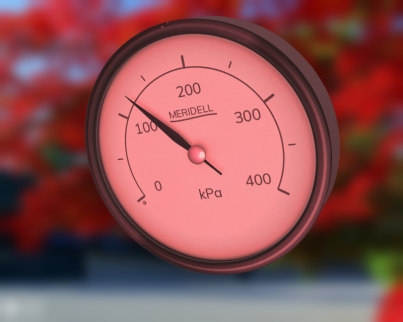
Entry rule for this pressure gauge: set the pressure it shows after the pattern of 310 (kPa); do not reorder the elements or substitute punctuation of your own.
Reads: 125 (kPa)
